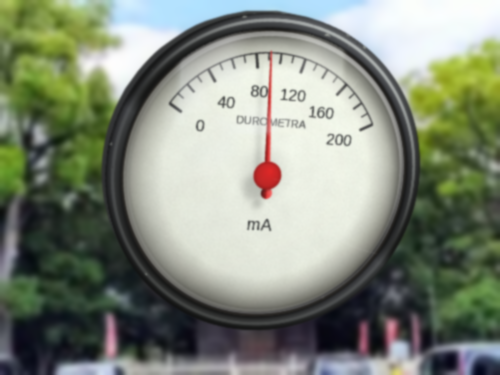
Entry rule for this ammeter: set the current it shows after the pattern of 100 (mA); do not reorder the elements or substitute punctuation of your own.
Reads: 90 (mA)
